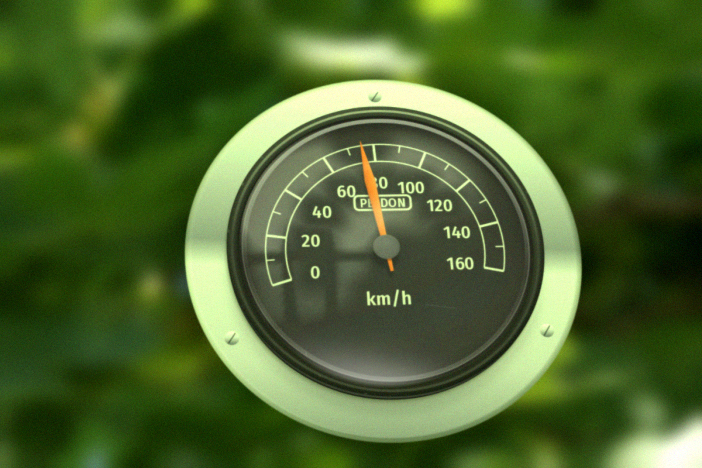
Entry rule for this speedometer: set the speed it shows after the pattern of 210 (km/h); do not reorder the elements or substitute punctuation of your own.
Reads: 75 (km/h)
